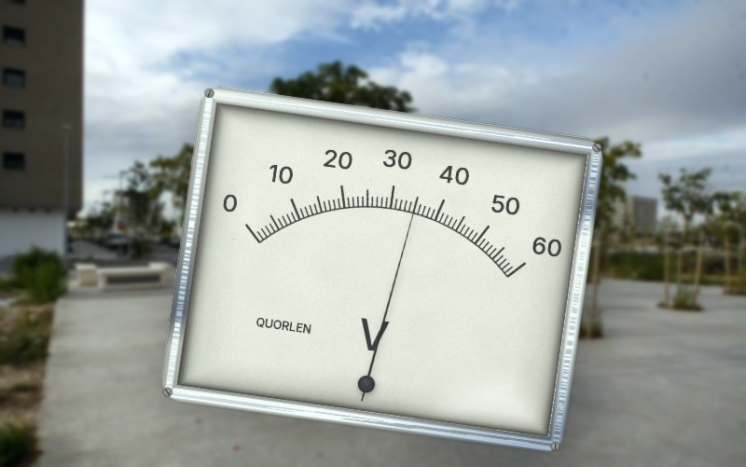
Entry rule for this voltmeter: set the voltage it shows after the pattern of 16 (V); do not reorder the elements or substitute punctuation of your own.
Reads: 35 (V)
